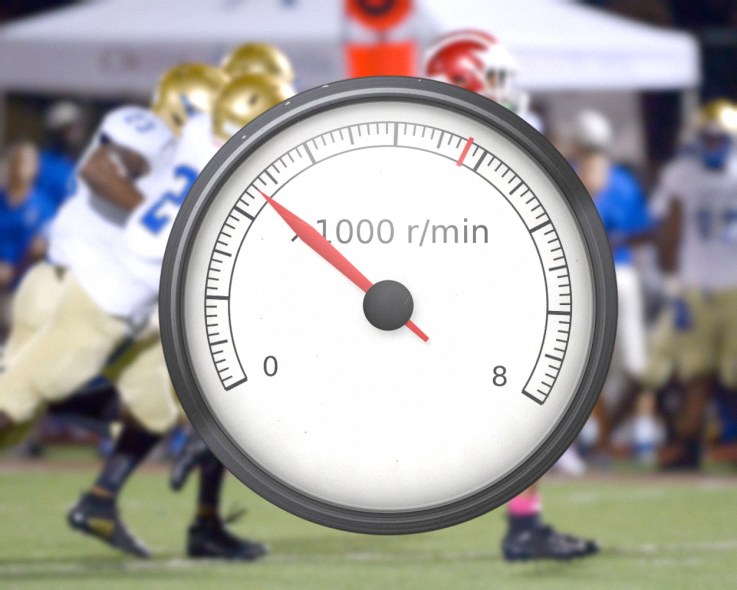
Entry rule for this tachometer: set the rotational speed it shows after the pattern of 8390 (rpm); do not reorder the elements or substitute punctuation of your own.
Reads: 2300 (rpm)
